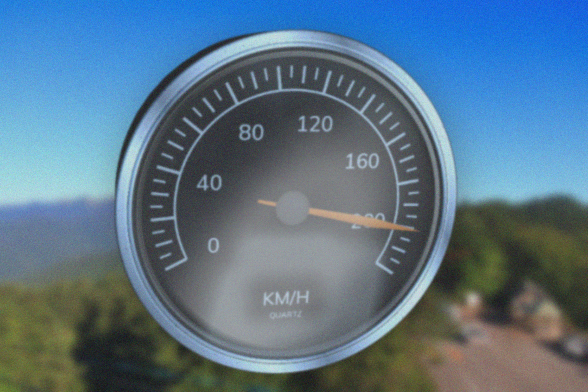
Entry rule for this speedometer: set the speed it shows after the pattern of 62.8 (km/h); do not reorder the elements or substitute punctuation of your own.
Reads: 200 (km/h)
